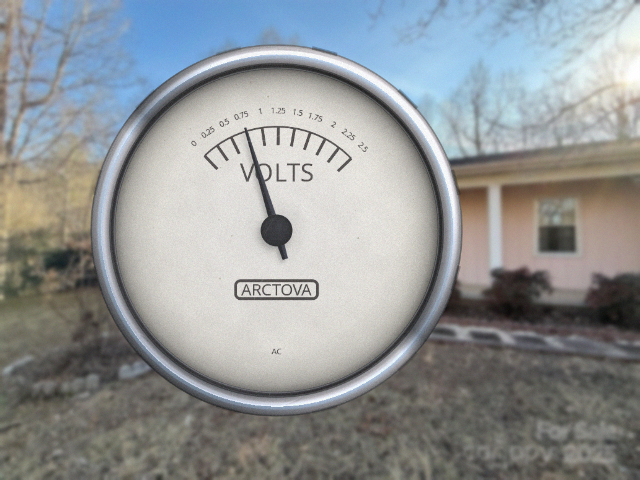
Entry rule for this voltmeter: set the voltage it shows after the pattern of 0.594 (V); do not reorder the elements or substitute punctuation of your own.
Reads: 0.75 (V)
